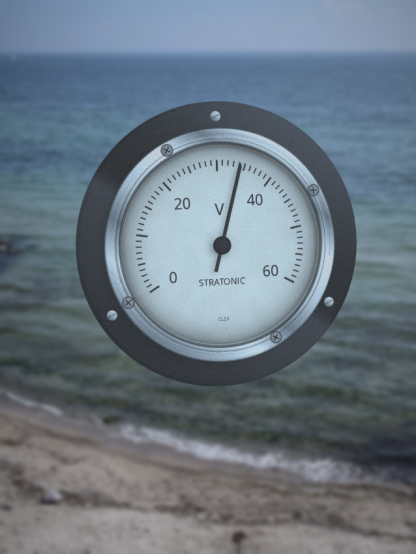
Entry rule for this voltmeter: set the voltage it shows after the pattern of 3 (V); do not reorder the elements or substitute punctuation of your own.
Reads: 34 (V)
